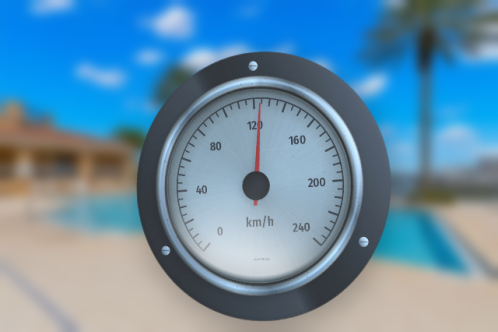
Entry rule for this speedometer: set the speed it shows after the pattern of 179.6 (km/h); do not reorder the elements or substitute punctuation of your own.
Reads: 125 (km/h)
